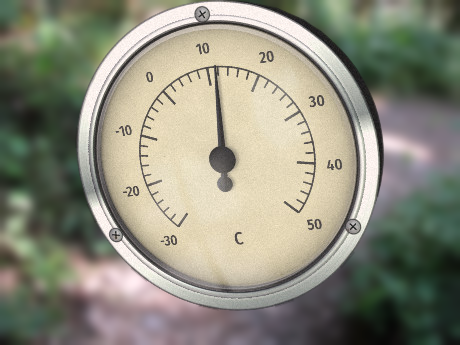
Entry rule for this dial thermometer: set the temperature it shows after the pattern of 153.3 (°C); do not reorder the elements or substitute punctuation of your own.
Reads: 12 (°C)
